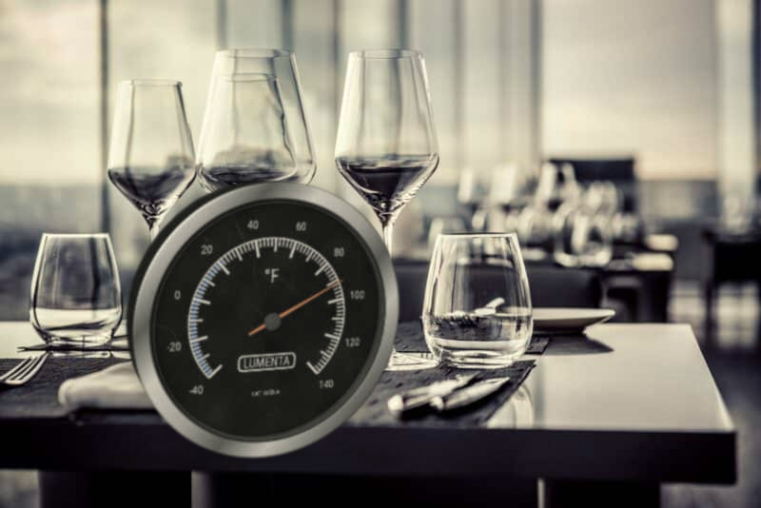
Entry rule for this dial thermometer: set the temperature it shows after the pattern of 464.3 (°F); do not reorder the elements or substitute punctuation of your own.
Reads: 90 (°F)
